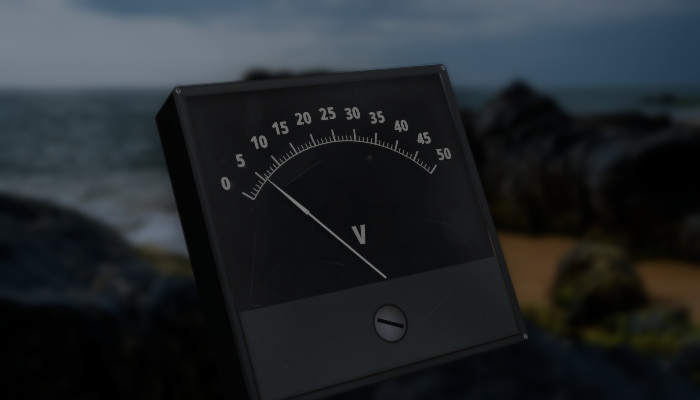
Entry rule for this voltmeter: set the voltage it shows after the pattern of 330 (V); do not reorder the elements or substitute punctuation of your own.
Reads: 5 (V)
